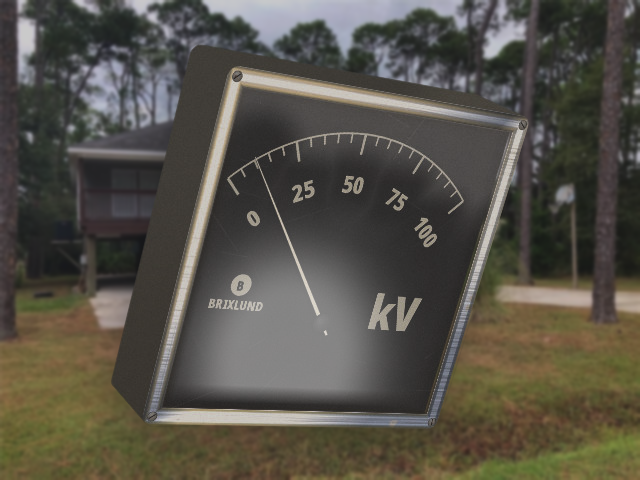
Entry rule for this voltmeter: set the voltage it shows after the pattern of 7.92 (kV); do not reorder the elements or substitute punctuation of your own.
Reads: 10 (kV)
